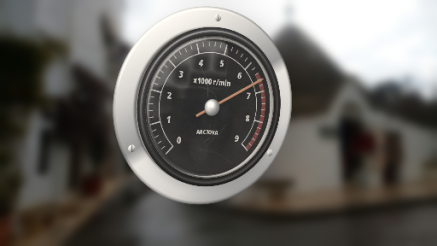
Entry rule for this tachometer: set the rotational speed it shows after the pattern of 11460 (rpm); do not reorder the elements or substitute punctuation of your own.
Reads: 6600 (rpm)
